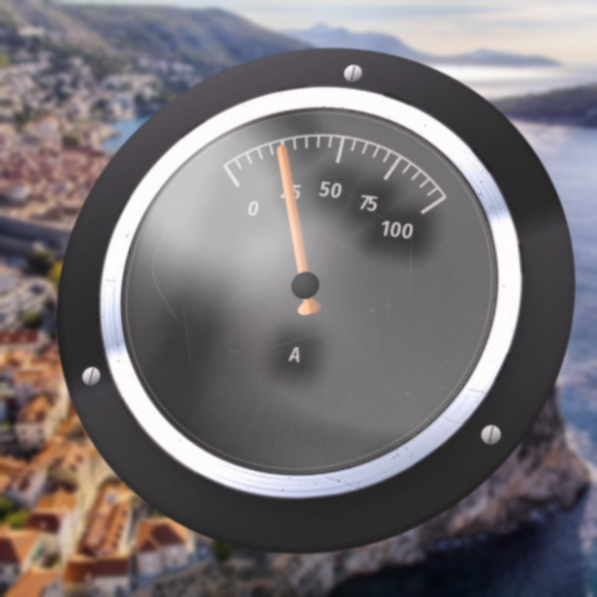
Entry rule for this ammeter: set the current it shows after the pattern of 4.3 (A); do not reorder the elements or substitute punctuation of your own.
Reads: 25 (A)
